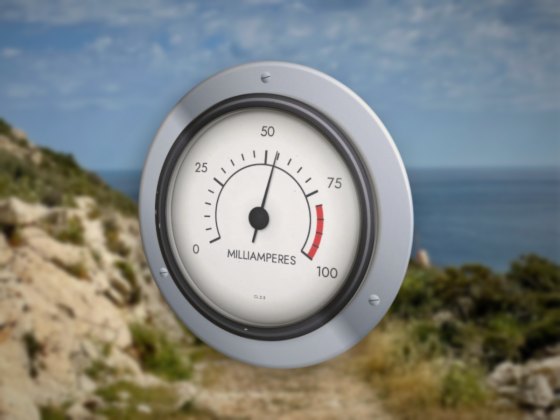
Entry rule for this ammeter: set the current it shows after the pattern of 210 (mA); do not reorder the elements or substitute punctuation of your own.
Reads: 55 (mA)
